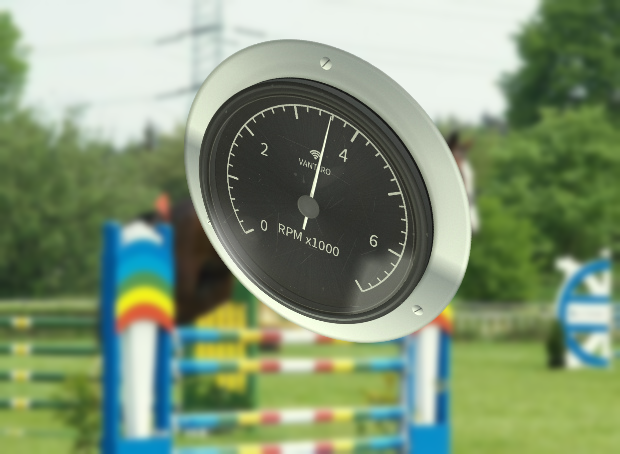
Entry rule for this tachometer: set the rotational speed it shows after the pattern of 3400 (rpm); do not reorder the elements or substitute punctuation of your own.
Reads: 3600 (rpm)
